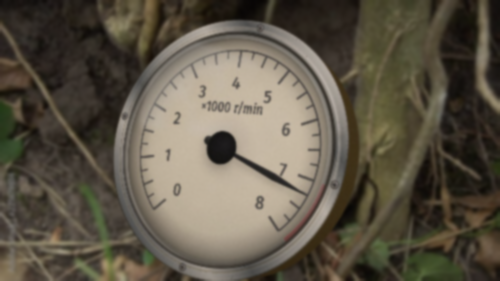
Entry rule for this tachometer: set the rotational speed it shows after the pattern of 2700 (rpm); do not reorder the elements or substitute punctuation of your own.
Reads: 7250 (rpm)
